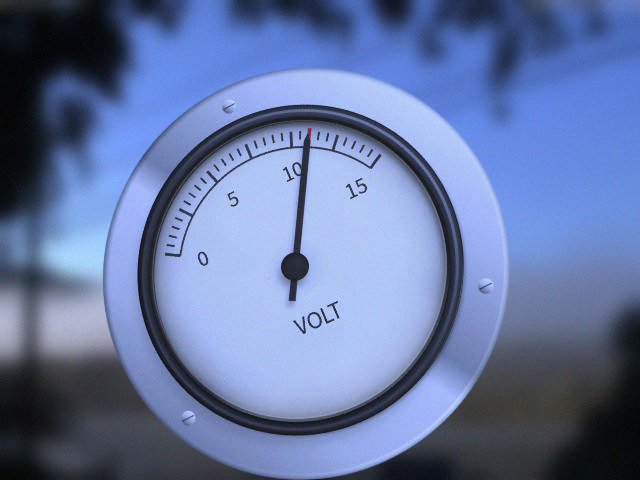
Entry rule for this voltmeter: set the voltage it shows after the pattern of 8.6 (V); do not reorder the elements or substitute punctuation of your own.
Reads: 11 (V)
